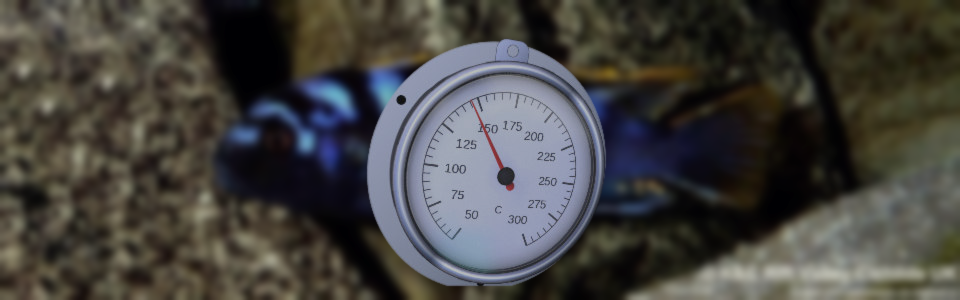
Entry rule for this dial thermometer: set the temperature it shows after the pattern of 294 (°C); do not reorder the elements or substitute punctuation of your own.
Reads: 145 (°C)
